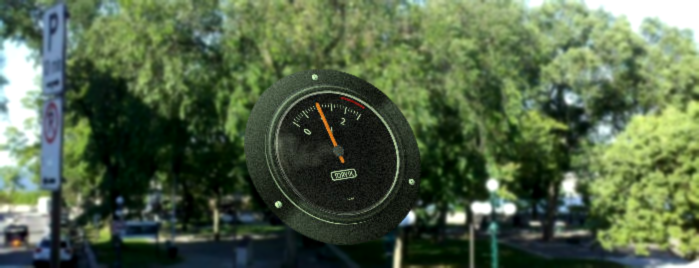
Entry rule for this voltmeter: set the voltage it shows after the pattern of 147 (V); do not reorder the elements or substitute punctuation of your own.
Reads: 1 (V)
